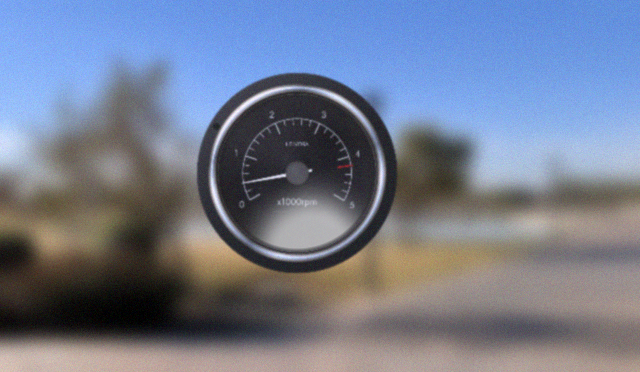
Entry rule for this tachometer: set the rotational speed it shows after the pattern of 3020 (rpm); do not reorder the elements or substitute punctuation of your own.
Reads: 400 (rpm)
